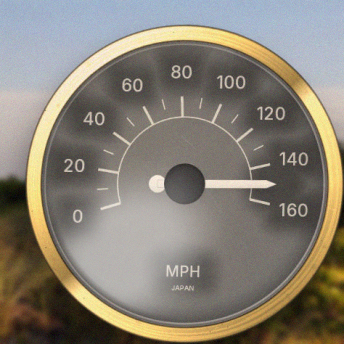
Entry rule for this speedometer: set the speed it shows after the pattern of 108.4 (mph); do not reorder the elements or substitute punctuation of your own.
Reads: 150 (mph)
